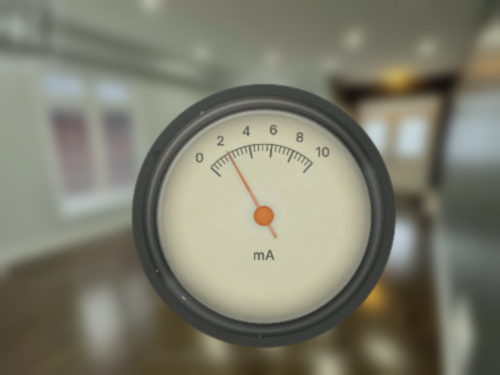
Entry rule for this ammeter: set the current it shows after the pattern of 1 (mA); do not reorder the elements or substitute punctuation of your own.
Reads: 2 (mA)
